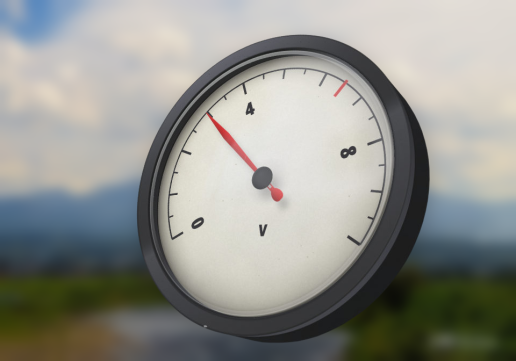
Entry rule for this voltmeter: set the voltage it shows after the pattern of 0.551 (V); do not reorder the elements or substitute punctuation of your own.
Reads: 3 (V)
